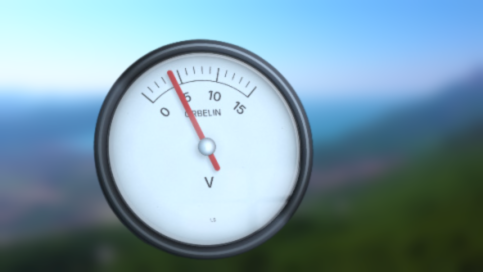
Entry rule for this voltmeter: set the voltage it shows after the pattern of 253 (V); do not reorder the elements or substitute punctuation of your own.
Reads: 4 (V)
